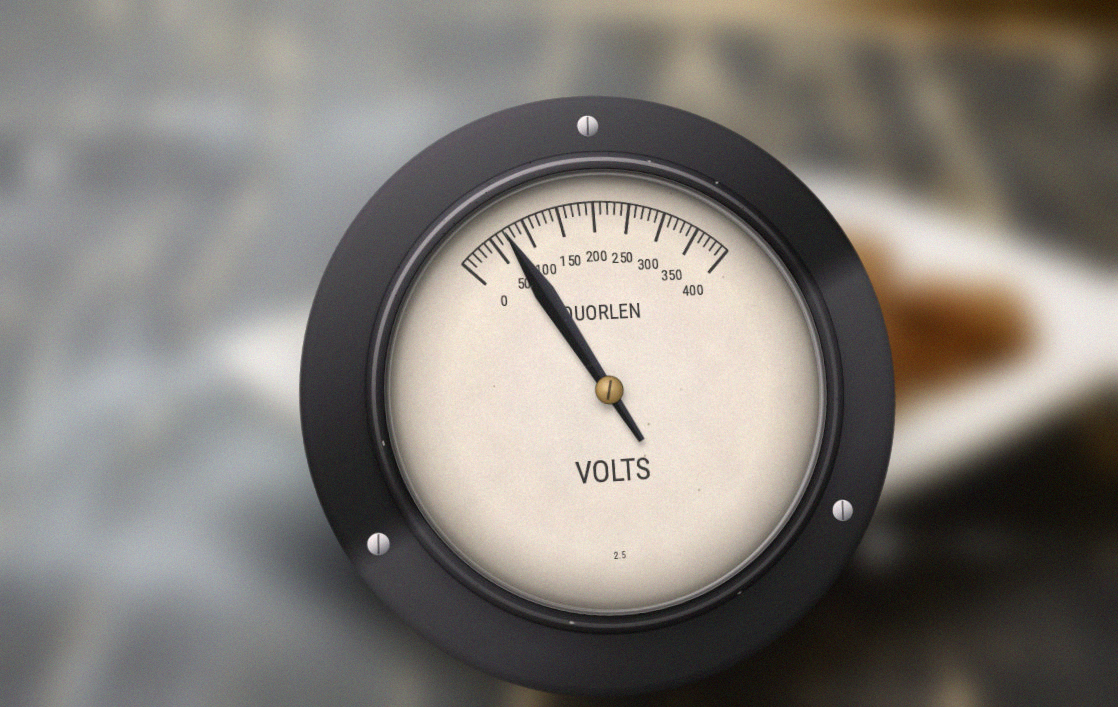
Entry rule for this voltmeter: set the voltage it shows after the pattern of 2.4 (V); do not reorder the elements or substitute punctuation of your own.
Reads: 70 (V)
